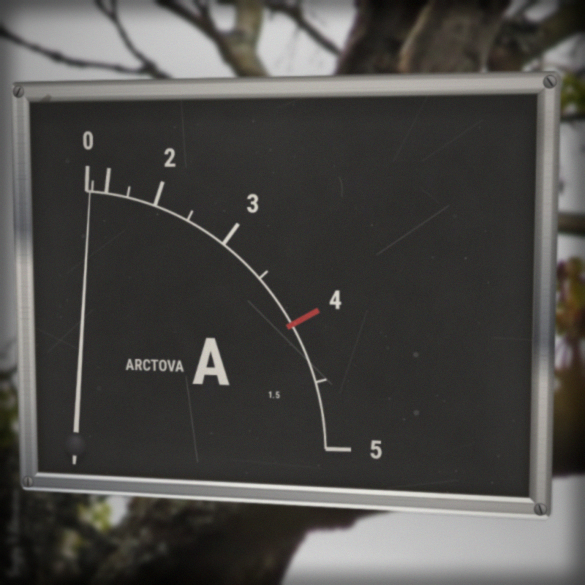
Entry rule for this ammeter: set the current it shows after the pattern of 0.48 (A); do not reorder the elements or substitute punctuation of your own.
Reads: 0.5 (A)
